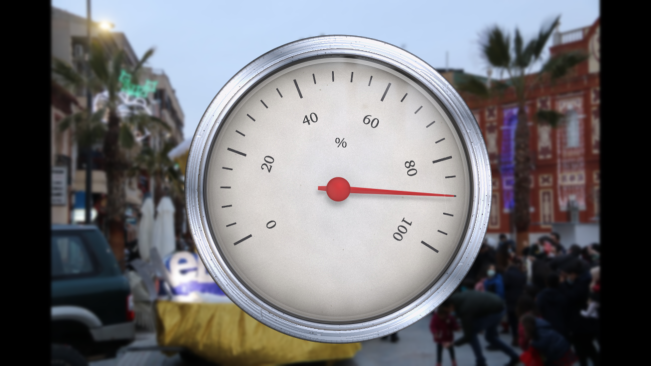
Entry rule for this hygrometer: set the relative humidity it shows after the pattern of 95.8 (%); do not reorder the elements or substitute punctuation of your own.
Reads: 88 (%)
